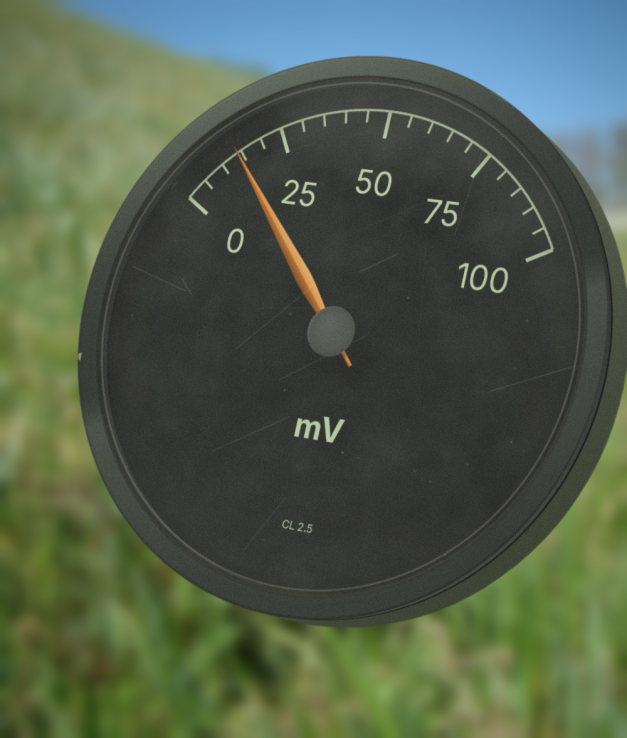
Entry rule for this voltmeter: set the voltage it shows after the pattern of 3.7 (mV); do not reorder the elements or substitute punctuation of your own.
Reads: 15 (mV)
